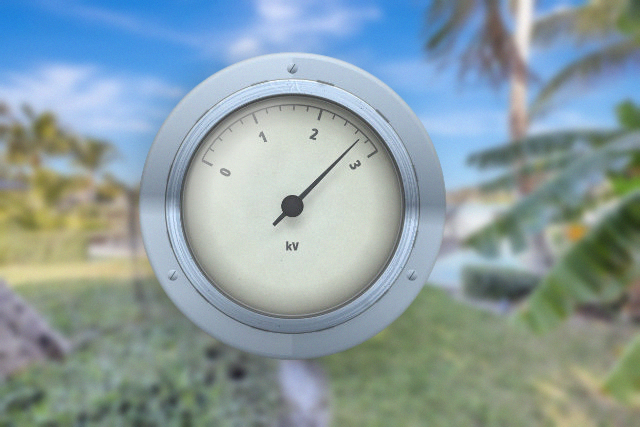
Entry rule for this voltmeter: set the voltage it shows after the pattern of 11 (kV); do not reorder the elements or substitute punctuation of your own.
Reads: 2.7 (kV)
